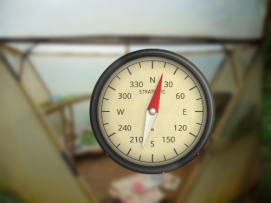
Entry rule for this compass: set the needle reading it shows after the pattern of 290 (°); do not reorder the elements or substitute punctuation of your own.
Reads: 15 (°)
